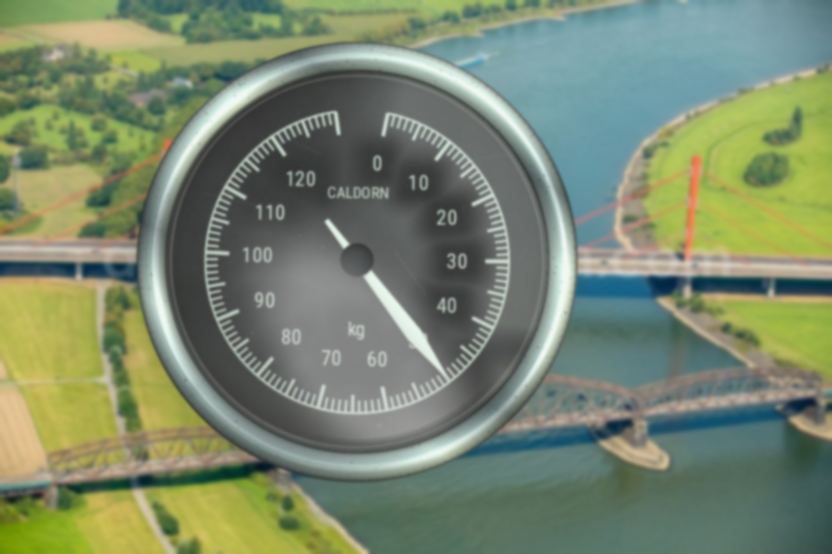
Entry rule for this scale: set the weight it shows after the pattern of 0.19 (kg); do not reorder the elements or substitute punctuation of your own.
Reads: 50 (kg)
